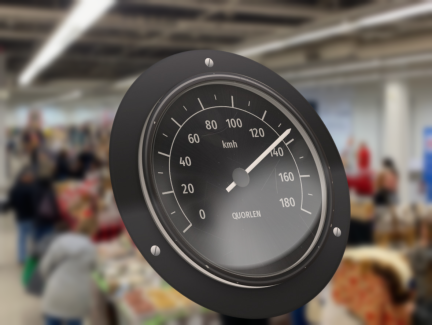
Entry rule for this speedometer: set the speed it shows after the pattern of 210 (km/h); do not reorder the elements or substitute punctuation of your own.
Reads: 135 (km/h)
